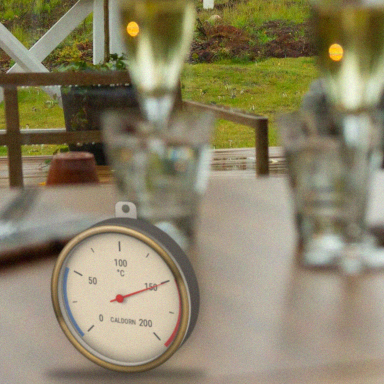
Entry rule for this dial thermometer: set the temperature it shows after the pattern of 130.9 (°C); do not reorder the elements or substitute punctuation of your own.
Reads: 150 (°C)
